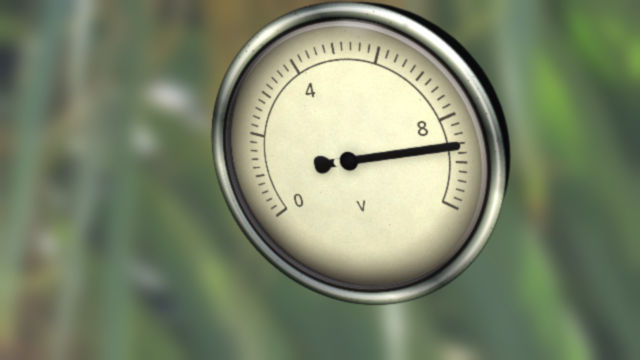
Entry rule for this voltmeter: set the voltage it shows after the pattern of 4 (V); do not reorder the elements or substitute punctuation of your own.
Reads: 8.6 (V)
